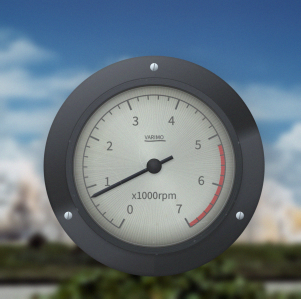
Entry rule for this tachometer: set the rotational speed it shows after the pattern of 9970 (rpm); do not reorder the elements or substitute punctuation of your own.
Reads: 800 (rpm)
